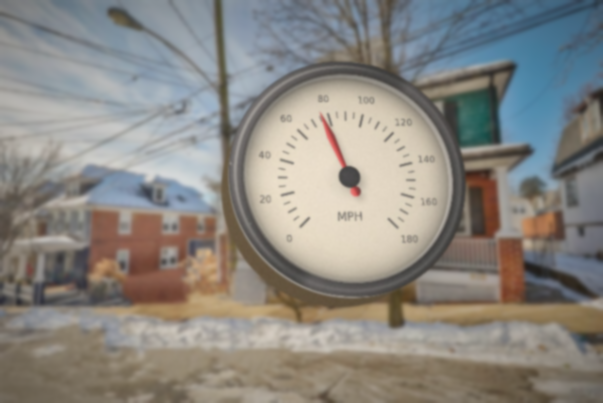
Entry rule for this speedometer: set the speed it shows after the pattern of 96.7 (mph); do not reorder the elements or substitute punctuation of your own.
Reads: 75 (mph)
